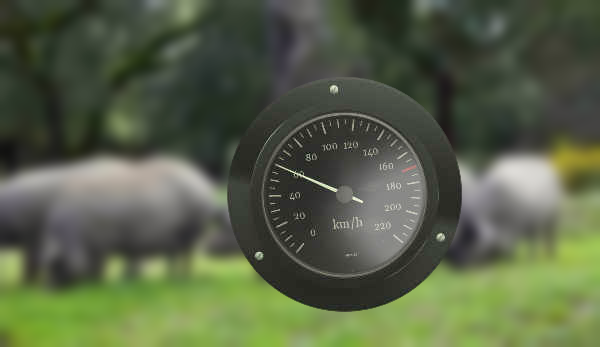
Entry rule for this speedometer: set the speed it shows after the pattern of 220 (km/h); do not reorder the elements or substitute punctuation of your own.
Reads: 60 (km/h)
